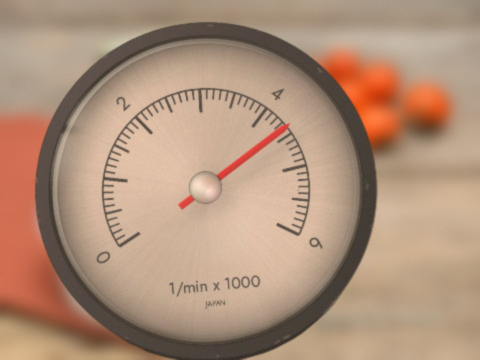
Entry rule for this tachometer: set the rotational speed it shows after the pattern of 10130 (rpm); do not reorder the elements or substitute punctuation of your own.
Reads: 4400 (rpm)
